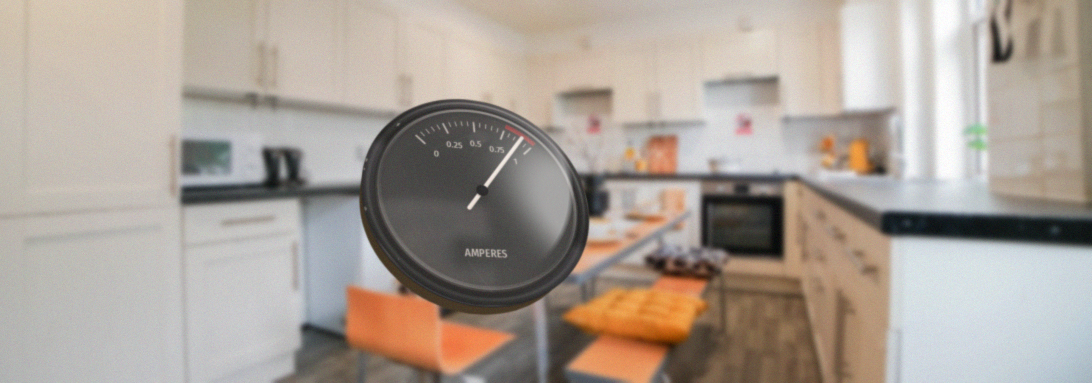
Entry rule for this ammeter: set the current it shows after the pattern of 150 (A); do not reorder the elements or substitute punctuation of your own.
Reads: 0.9 (A)
